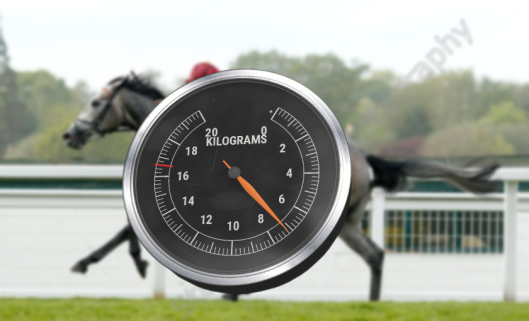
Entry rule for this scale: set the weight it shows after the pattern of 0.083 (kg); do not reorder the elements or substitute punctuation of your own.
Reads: 7.2 (kg)
